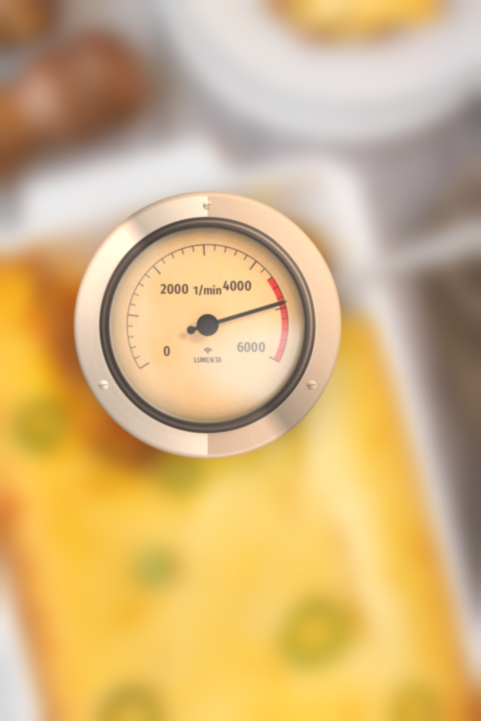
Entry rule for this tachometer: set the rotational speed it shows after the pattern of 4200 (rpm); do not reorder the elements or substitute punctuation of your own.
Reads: 4900 (rpm)
